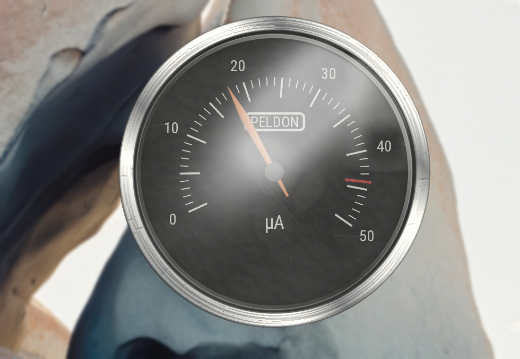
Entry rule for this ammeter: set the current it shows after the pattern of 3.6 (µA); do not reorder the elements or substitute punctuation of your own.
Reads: 18 (µA)
